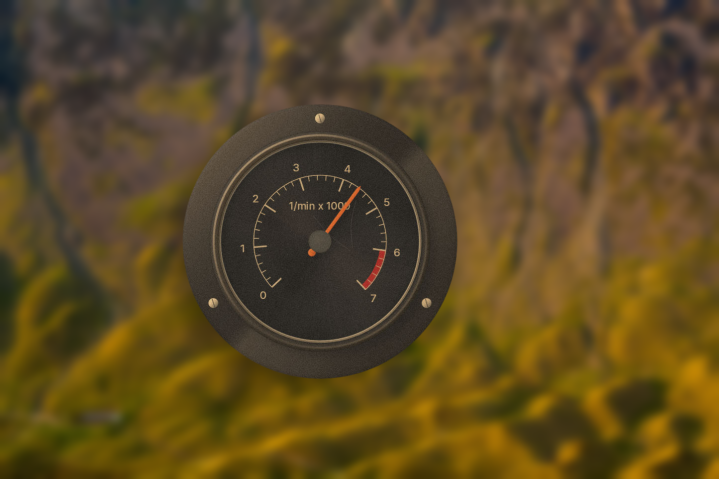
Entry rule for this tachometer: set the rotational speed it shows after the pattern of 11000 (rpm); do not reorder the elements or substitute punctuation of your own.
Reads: 4400 (rpm)
